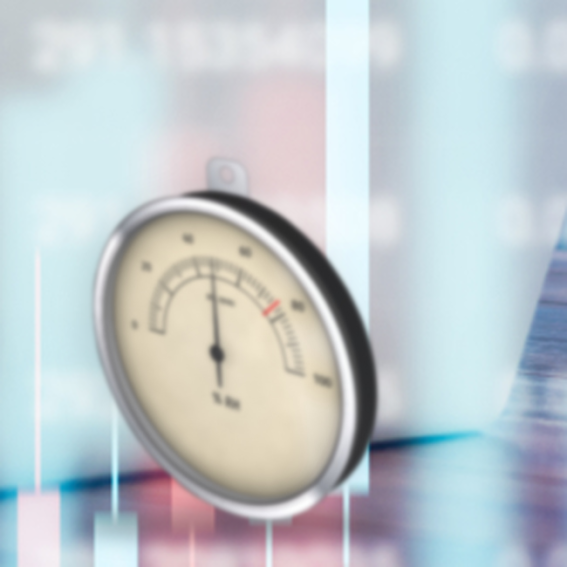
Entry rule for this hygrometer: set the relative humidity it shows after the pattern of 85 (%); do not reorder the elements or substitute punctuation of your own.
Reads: 50 (%)
